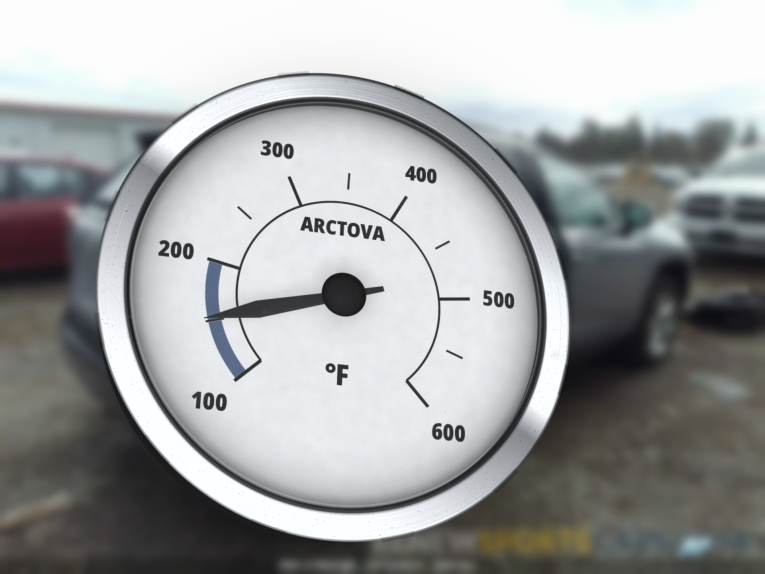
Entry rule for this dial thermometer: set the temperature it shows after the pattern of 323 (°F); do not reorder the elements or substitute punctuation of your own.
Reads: 150 (°F)
